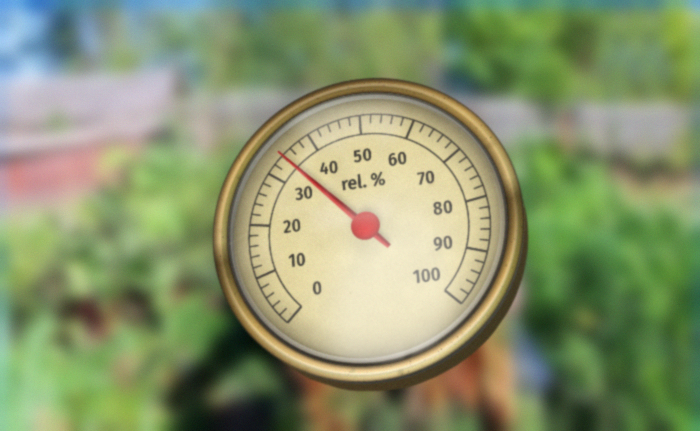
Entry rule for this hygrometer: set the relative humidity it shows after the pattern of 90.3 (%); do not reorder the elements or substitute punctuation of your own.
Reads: 34 (%)
